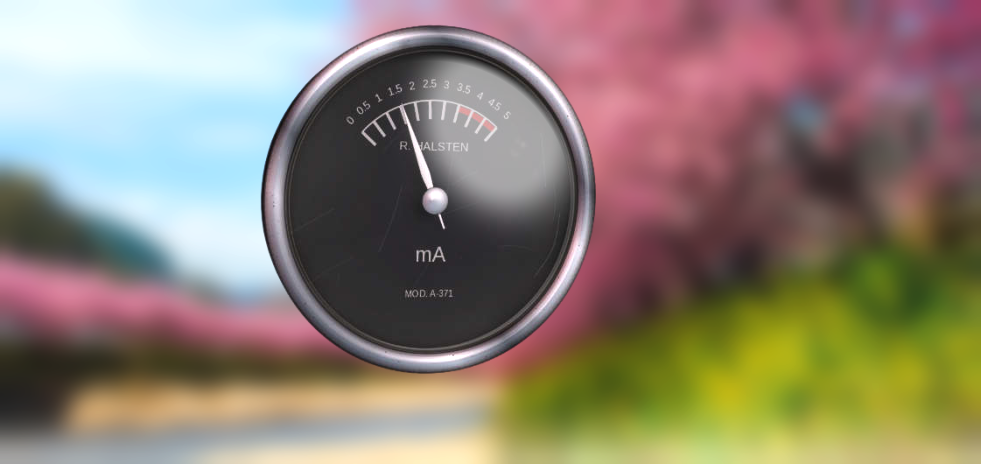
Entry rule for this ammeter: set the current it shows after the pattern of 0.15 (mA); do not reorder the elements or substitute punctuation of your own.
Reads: 1.5 (mA)
